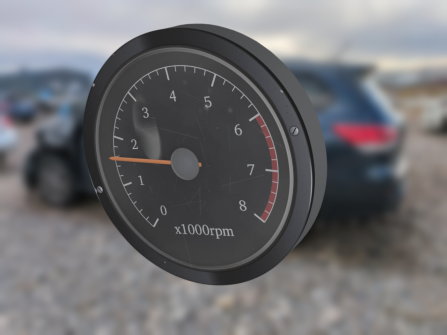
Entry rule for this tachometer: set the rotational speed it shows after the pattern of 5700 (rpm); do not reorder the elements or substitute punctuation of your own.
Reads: 1600 (rpm)
